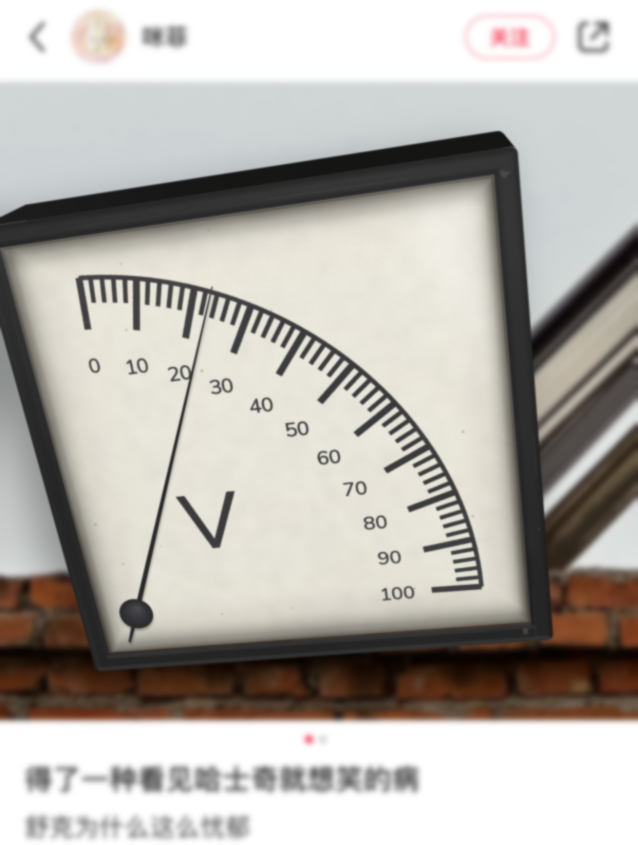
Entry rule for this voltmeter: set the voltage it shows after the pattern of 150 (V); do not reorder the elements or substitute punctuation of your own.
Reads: 23 (V)
